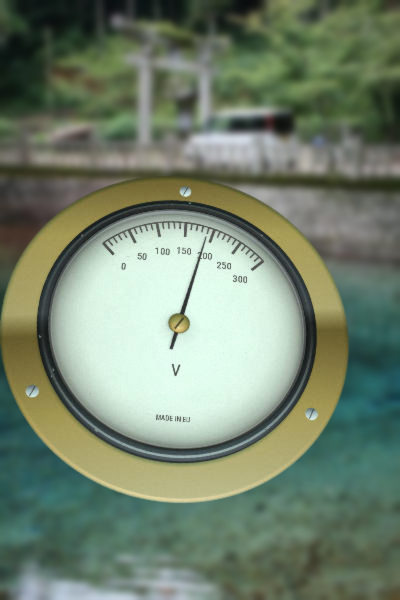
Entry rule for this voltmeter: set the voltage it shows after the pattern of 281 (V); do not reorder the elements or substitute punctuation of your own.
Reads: 190 (V)
